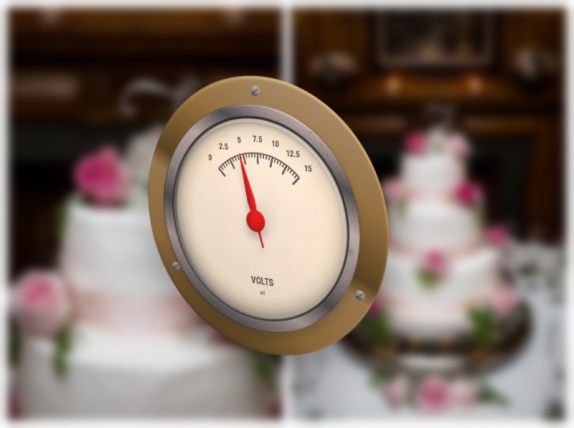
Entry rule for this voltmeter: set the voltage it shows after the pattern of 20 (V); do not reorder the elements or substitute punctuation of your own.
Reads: 5 (V)
